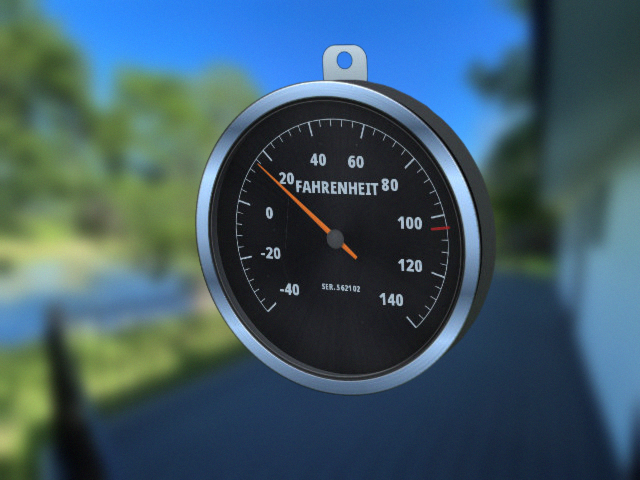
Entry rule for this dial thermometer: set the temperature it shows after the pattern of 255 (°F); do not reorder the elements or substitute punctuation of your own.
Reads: 16 (°F)
